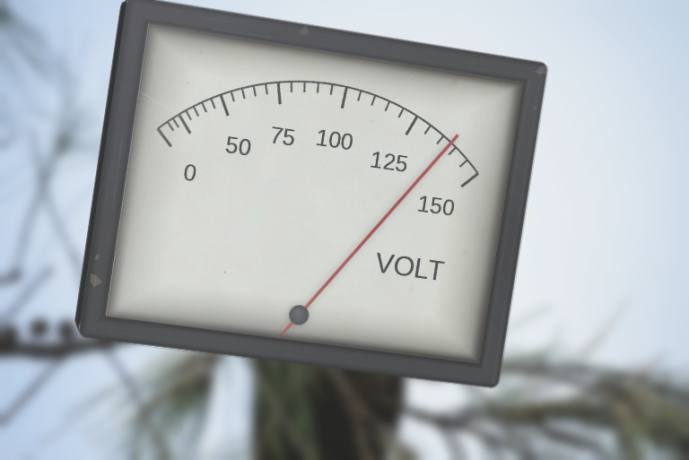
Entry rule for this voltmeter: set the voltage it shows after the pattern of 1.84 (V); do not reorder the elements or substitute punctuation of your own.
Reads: 137.5 (V)
